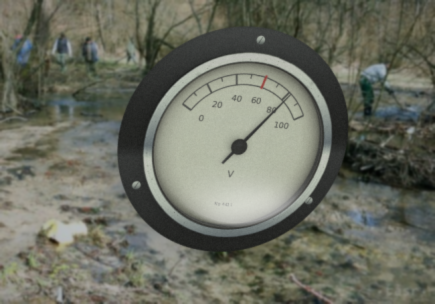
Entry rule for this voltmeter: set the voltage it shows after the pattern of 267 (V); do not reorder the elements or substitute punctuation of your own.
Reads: 80 (V)
